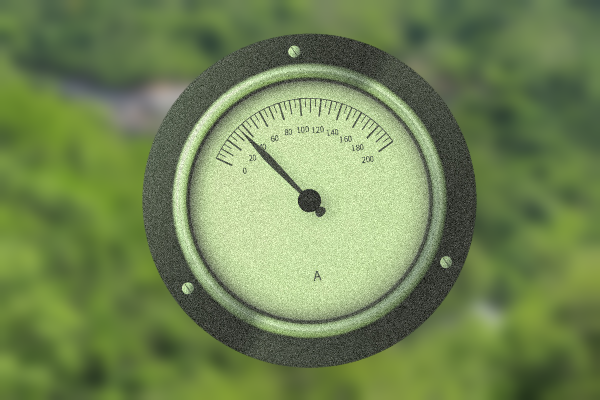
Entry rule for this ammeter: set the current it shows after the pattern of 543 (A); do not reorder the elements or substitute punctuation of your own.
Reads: 35 (A)
